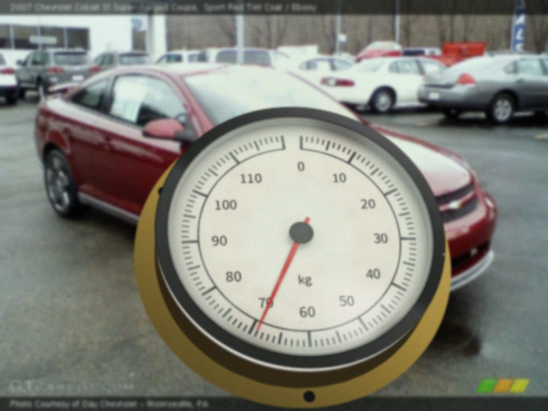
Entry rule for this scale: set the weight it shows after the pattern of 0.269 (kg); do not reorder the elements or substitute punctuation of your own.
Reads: 69 (kg)
